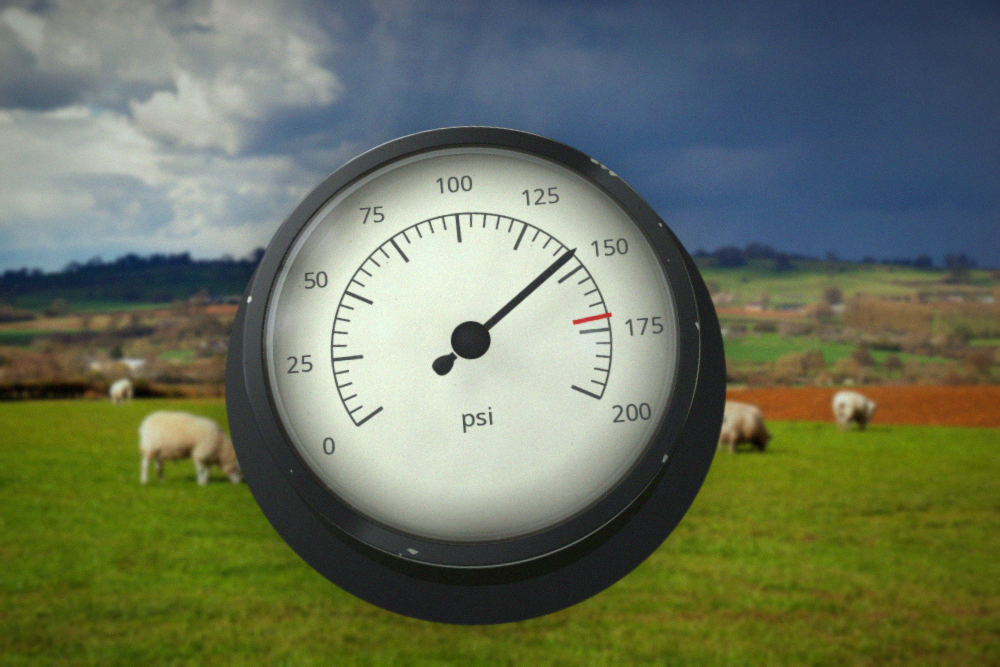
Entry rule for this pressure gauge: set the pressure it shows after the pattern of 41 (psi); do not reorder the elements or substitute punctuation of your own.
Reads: 145 (psi)
